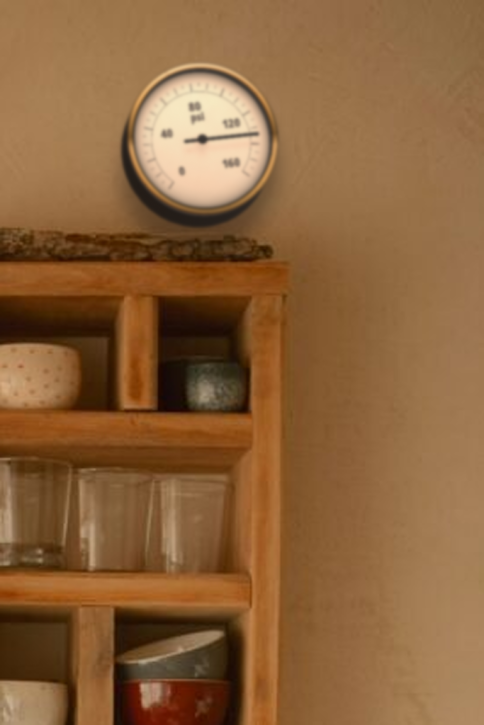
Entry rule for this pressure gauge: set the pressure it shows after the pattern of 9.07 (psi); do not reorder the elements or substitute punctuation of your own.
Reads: 135 (psi)
